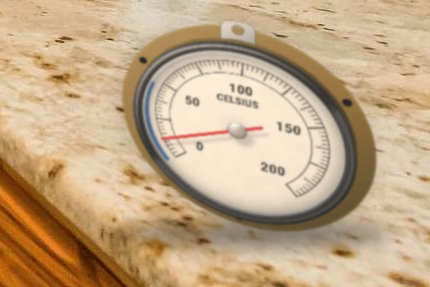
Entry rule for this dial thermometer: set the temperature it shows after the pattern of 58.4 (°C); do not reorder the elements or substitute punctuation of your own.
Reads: 12.5 (°C)
